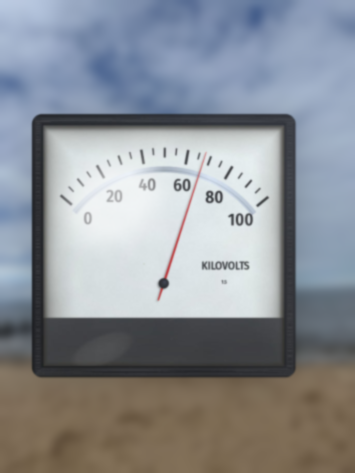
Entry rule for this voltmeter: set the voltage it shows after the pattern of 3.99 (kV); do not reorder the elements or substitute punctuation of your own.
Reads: 67.5 (kV)
